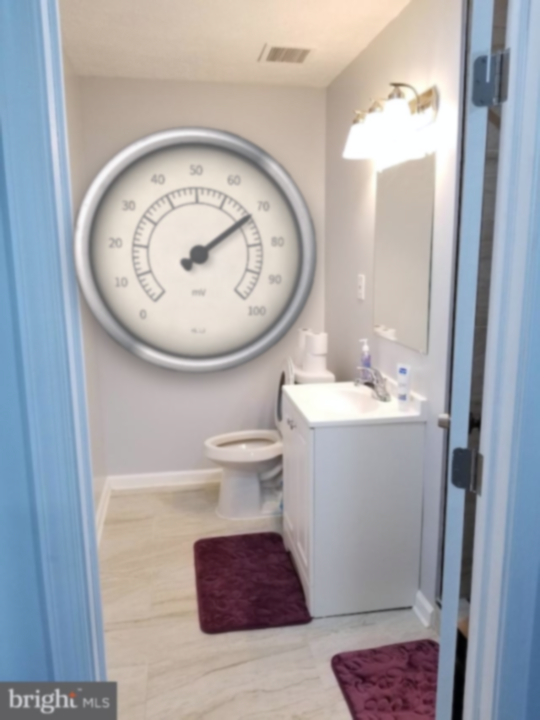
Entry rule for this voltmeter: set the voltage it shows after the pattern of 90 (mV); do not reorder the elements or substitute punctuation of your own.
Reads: 70 (mV)
